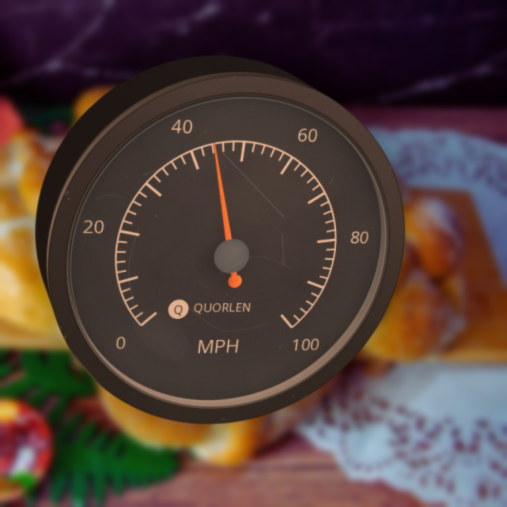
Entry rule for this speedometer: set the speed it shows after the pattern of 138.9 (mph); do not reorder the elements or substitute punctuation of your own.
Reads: 44 (mph)
